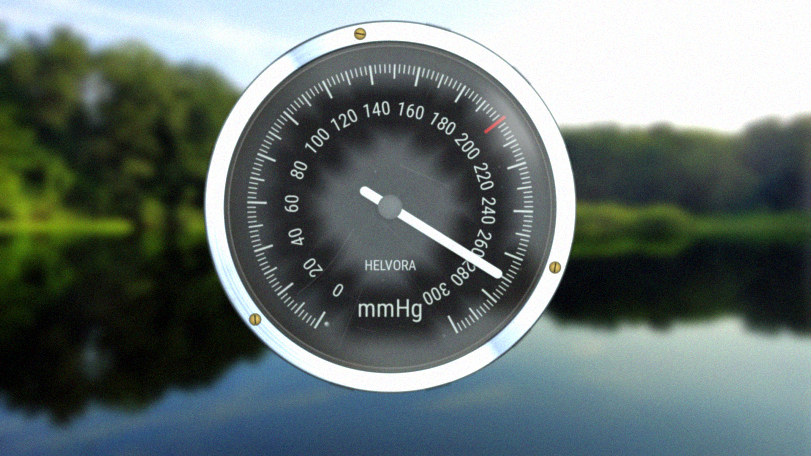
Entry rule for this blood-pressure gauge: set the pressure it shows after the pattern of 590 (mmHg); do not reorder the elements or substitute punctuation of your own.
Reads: 270 (mmHg)
